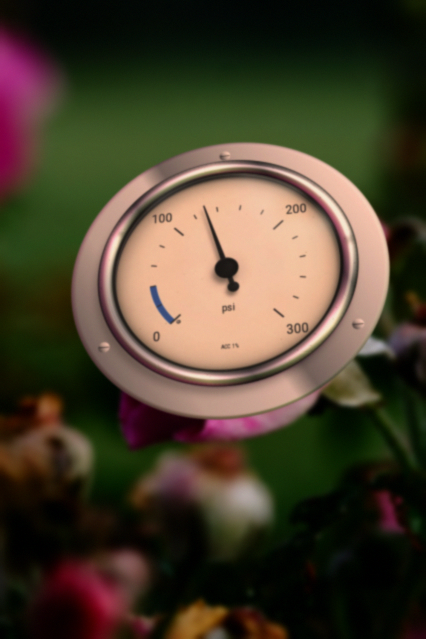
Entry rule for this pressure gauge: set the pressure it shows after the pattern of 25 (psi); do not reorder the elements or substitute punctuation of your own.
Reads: 130 (psi)
